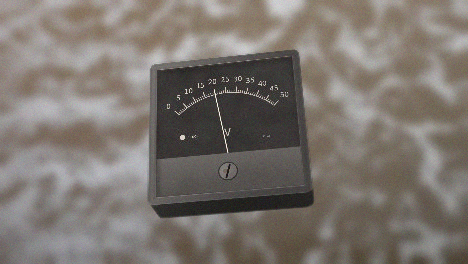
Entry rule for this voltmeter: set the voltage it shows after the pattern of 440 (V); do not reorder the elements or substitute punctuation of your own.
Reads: 20 (V)
